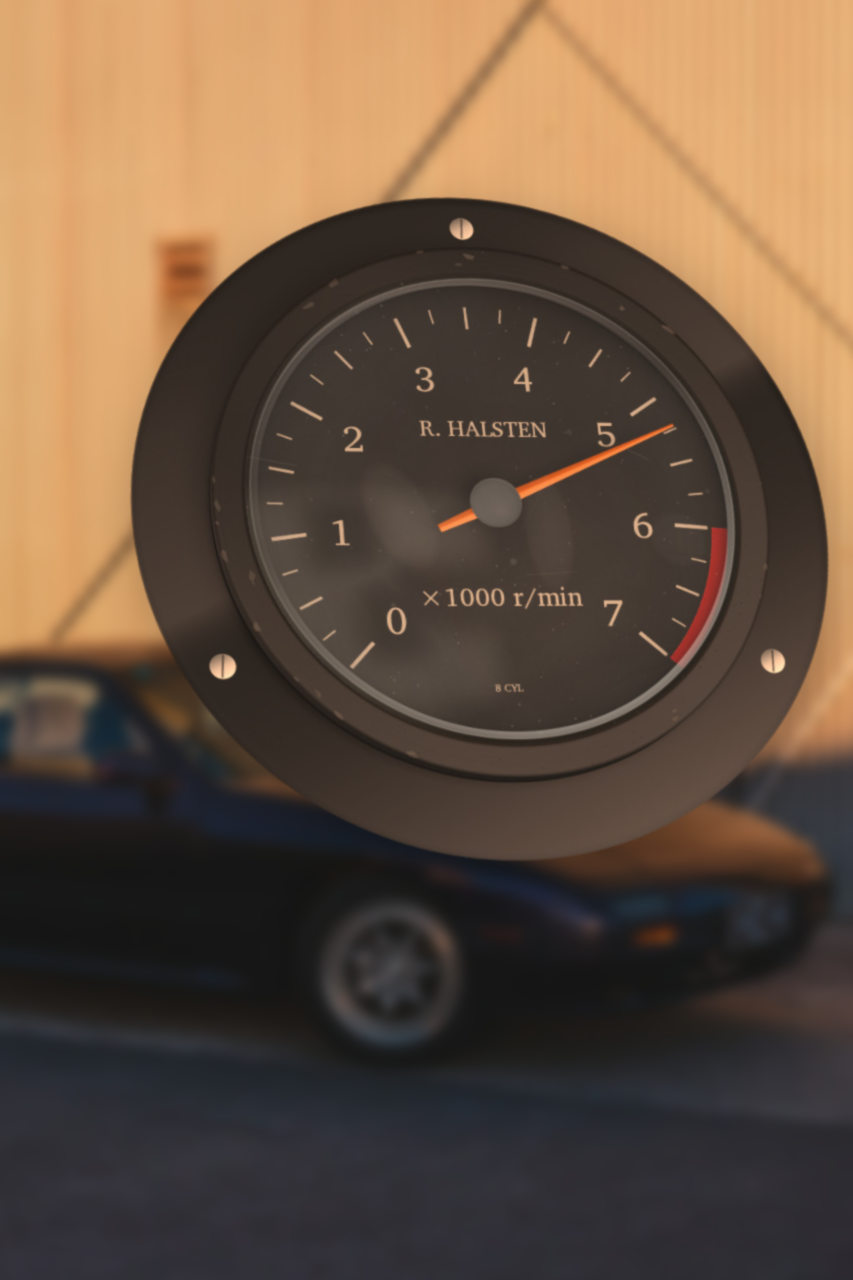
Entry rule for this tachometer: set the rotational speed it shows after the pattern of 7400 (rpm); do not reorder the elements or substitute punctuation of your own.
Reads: 5250 (rpm)
